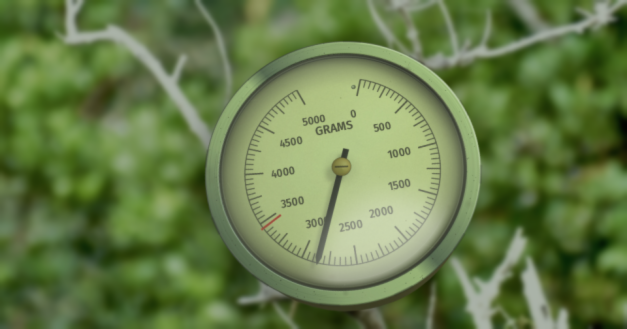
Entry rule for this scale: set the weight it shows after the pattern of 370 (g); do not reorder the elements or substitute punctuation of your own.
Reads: 2850 (g)
